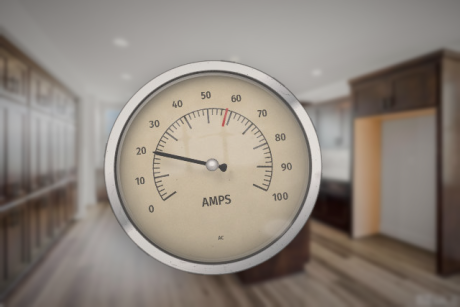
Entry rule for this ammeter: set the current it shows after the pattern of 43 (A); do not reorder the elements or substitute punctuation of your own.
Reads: 20 (A)
